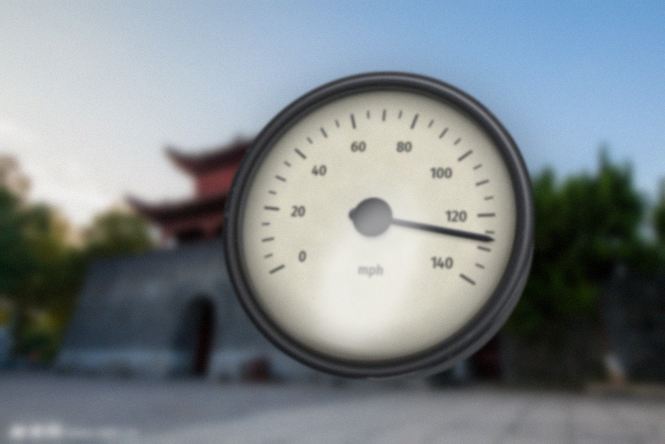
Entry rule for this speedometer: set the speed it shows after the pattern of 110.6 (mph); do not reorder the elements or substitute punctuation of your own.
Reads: 127.5 (mph)
